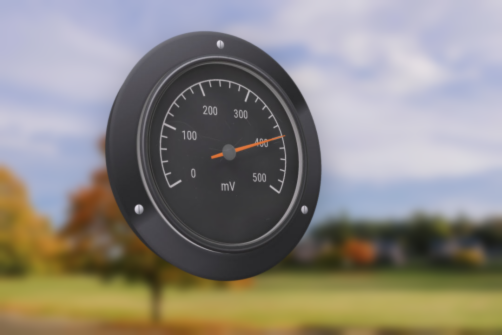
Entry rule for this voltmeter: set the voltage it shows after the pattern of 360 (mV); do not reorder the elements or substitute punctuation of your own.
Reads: 400 (mV)
